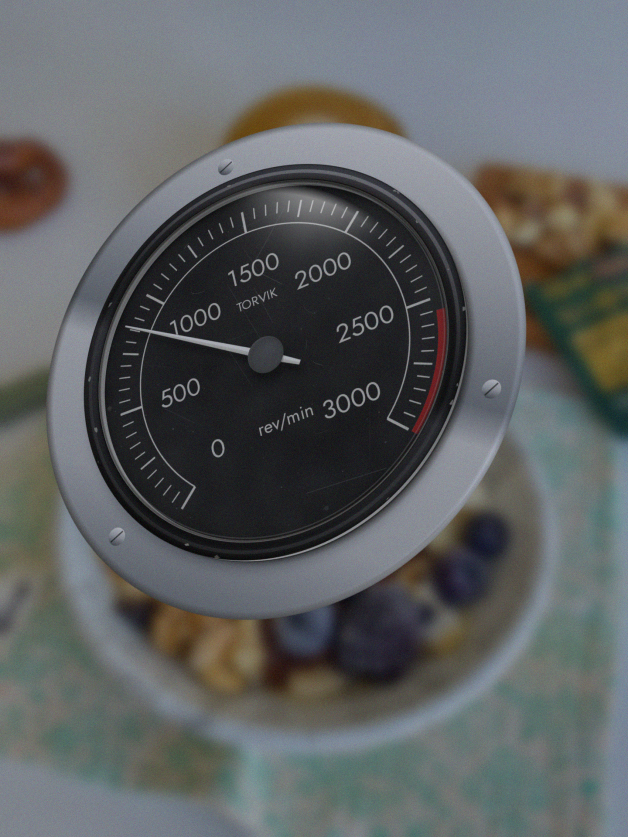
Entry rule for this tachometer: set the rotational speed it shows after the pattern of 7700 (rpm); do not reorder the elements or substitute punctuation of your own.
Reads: 850 (rpm)
